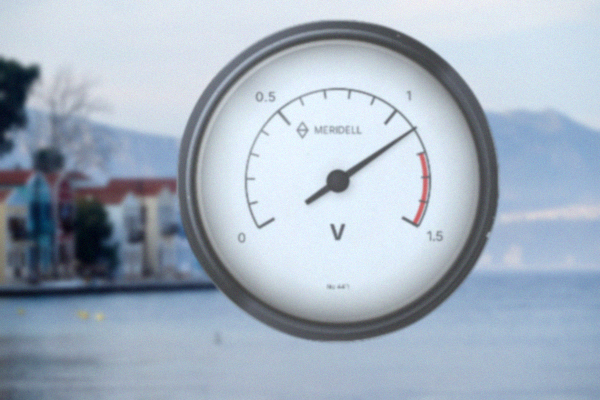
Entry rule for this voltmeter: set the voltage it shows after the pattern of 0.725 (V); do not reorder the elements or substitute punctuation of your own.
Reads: 1.1 (V)
